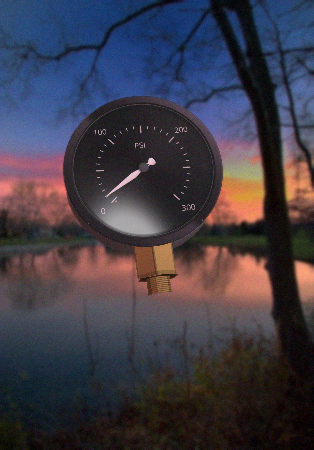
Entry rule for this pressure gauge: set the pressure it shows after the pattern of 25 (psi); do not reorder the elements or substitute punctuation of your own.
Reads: 10 (psi)
